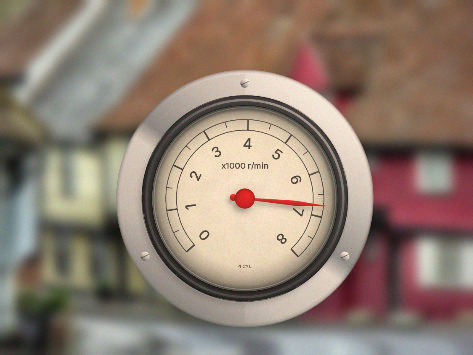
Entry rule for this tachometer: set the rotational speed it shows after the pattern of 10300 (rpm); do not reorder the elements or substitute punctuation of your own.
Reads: 6750 (rpm)
